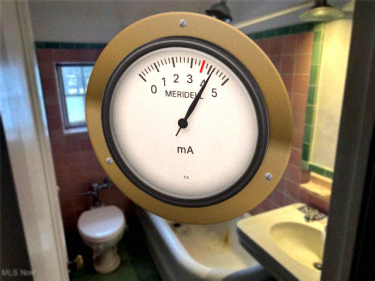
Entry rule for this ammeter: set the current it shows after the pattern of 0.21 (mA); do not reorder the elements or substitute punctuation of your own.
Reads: 4.2 (mA)
